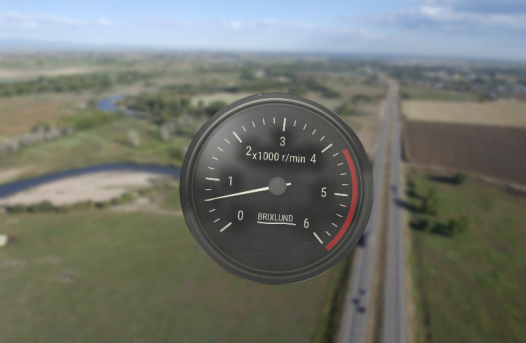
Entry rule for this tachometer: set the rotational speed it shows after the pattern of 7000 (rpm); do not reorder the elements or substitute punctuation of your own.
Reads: 600 (rpm)
